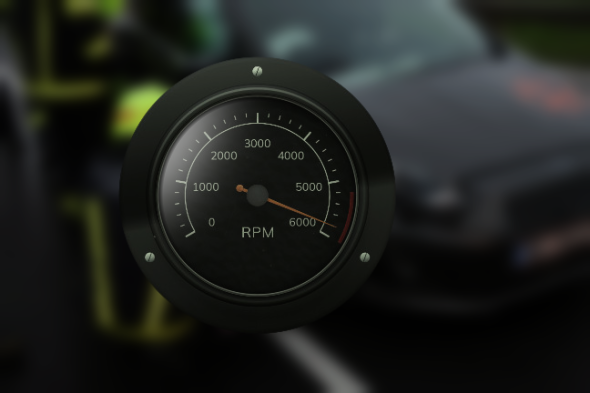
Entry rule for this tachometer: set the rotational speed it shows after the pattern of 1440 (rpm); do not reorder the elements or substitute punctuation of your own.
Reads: 5800 (rpm)
